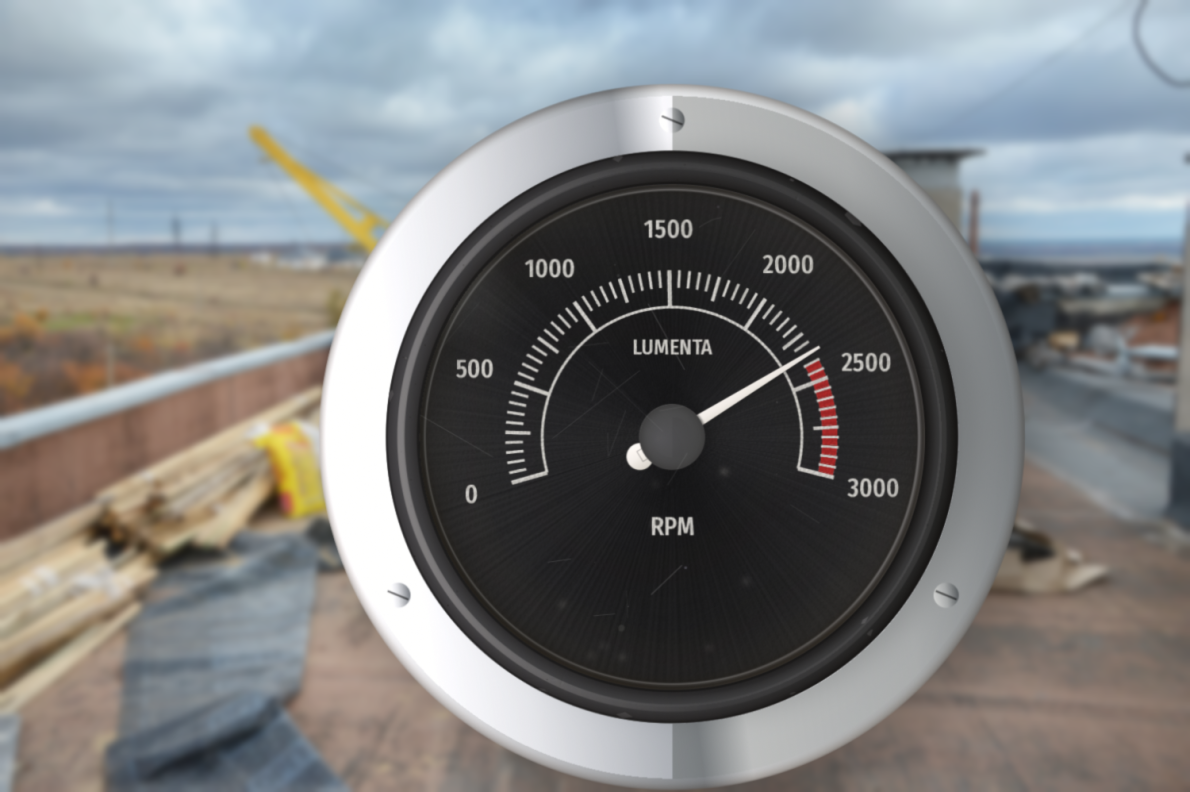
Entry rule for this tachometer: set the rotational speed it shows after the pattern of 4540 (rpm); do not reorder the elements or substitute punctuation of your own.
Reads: 2350 (rpm)
